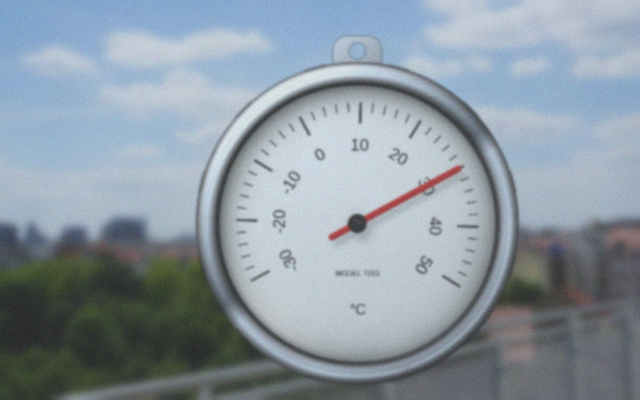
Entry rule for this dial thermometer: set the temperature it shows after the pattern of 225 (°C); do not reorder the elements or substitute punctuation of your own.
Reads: 30 (°C)
